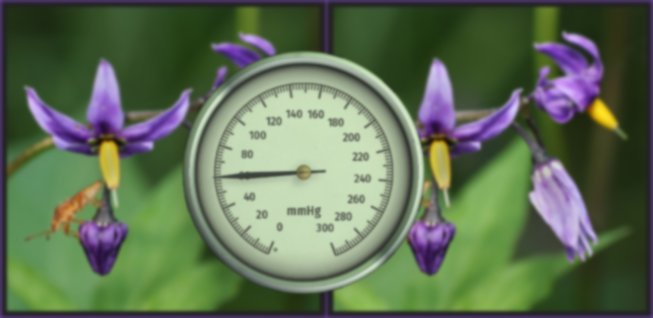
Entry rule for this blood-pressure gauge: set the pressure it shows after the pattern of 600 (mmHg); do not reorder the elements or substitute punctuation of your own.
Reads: 60 (mmHg)
